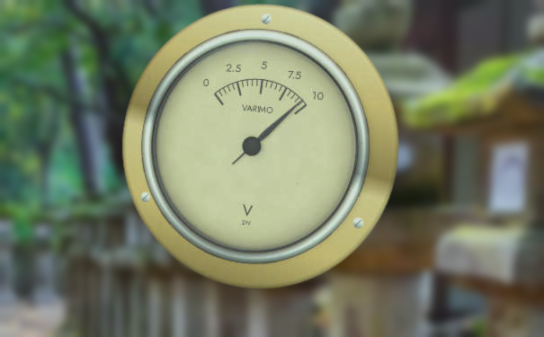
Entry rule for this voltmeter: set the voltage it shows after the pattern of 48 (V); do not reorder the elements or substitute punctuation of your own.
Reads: 9.5 (V)
